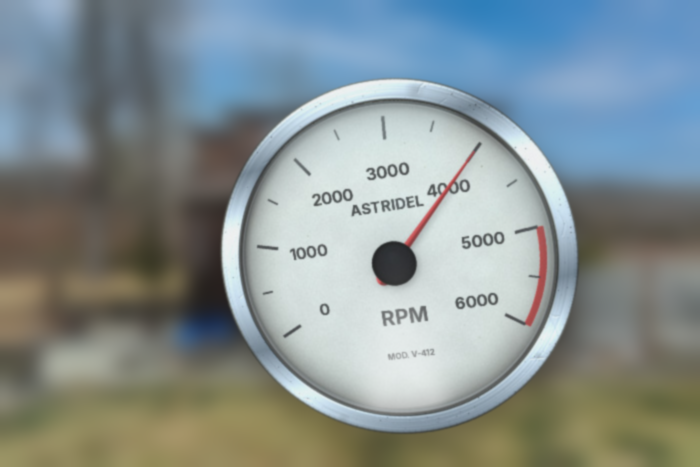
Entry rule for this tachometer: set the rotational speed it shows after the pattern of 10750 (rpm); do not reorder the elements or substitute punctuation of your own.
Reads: 4000 (rpm)
